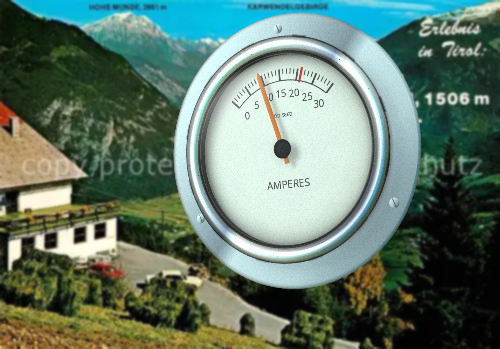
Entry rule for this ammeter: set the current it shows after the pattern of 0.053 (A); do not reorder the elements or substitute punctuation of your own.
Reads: 10 (A)
